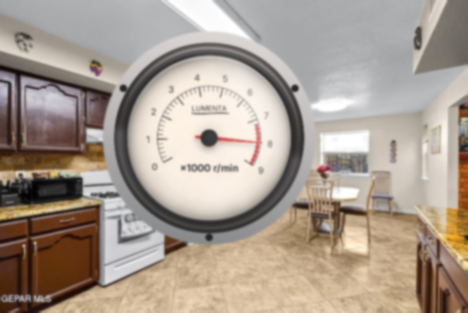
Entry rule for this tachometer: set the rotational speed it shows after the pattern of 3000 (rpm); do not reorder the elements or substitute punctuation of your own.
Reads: 8000 (rpm)
